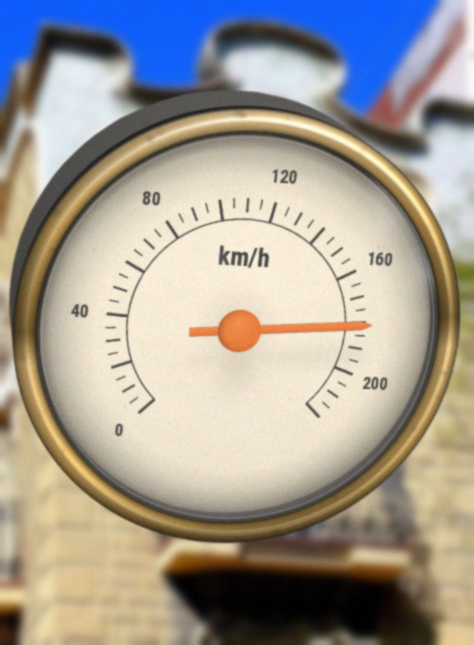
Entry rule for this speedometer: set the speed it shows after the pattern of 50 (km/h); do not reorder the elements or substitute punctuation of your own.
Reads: 180 (km/h)
